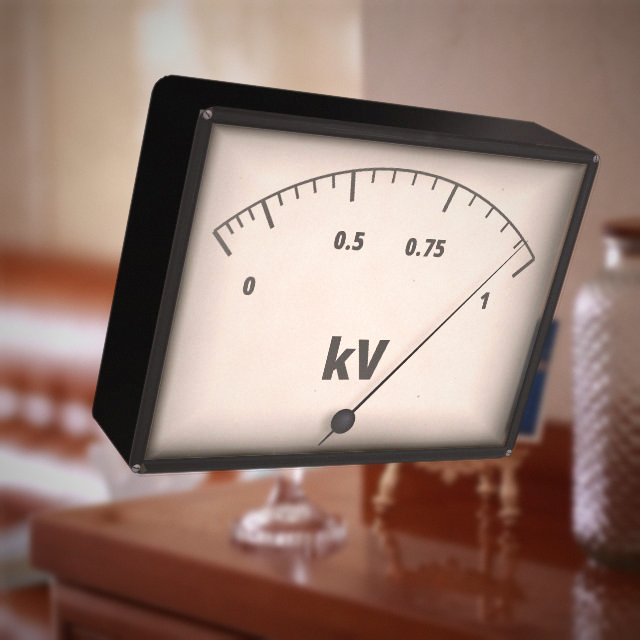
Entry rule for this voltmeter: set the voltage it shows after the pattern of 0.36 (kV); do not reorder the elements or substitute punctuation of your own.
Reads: 0.95 (kV)
